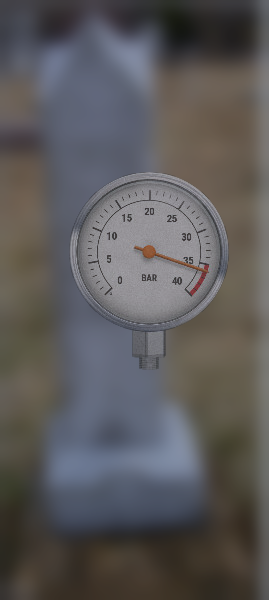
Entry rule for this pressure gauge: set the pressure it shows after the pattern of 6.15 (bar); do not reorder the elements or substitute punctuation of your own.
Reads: 36 (bar)
